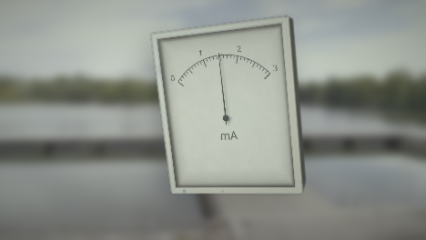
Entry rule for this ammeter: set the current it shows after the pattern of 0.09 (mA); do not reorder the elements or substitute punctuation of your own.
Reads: 1.5 (mA)
